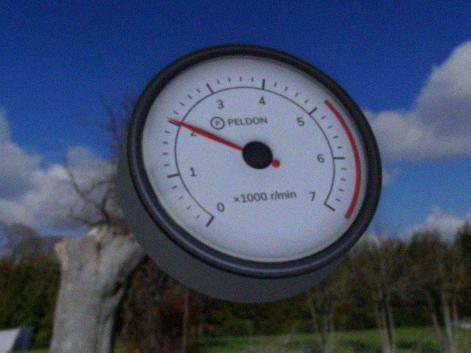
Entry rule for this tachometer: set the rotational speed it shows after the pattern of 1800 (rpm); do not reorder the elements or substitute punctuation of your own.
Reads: 2000 (rpm)
